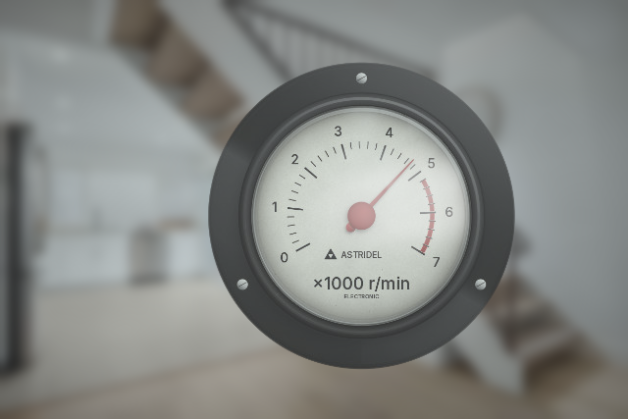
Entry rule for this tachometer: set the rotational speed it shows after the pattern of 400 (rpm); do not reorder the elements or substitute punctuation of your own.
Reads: 4700 (rpm)
